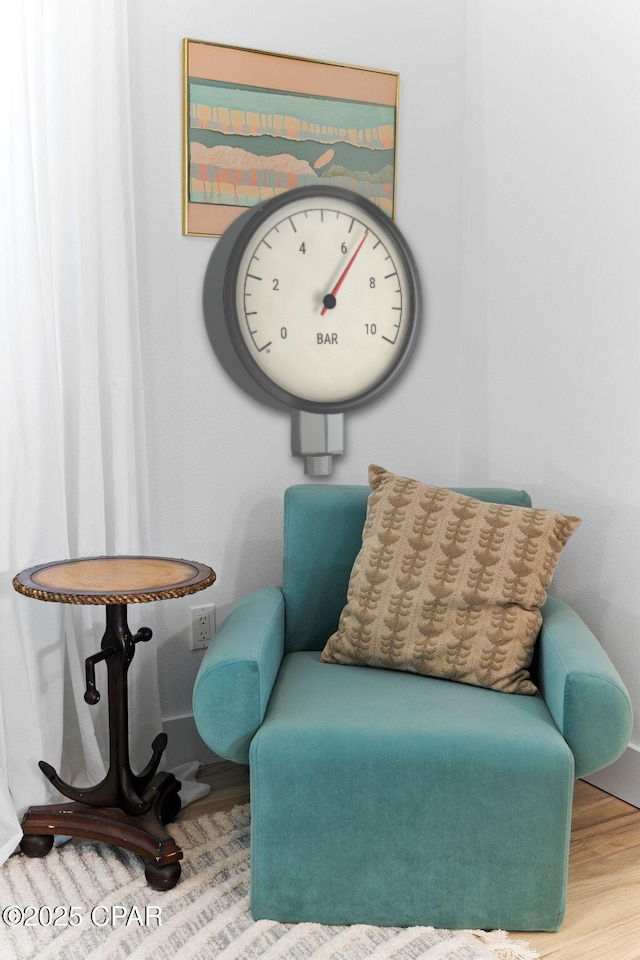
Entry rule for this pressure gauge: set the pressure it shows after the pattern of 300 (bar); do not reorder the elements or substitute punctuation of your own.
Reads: 6.5 (bar)
